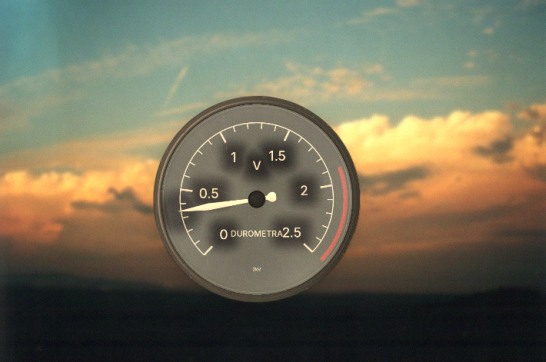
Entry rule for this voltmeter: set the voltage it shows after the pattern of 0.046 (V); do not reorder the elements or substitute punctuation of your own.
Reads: 0.35 (V)
